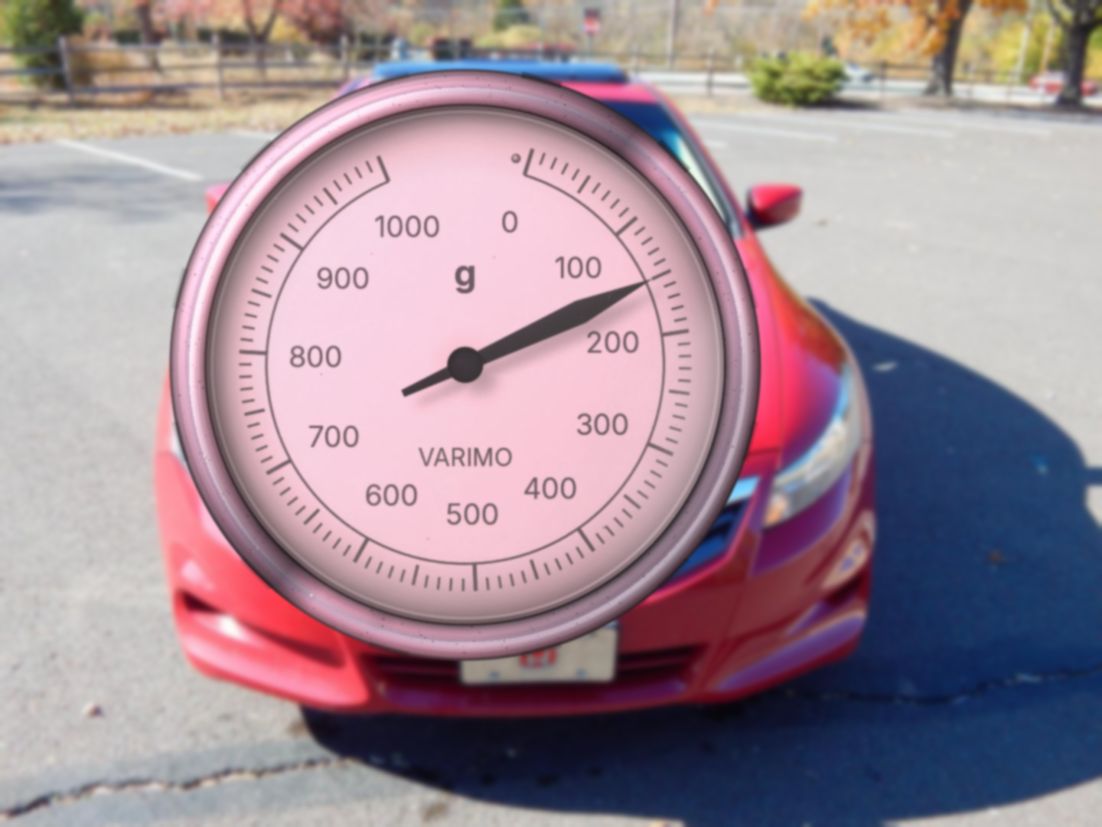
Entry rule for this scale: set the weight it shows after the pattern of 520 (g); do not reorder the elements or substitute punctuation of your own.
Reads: 150 (g)
